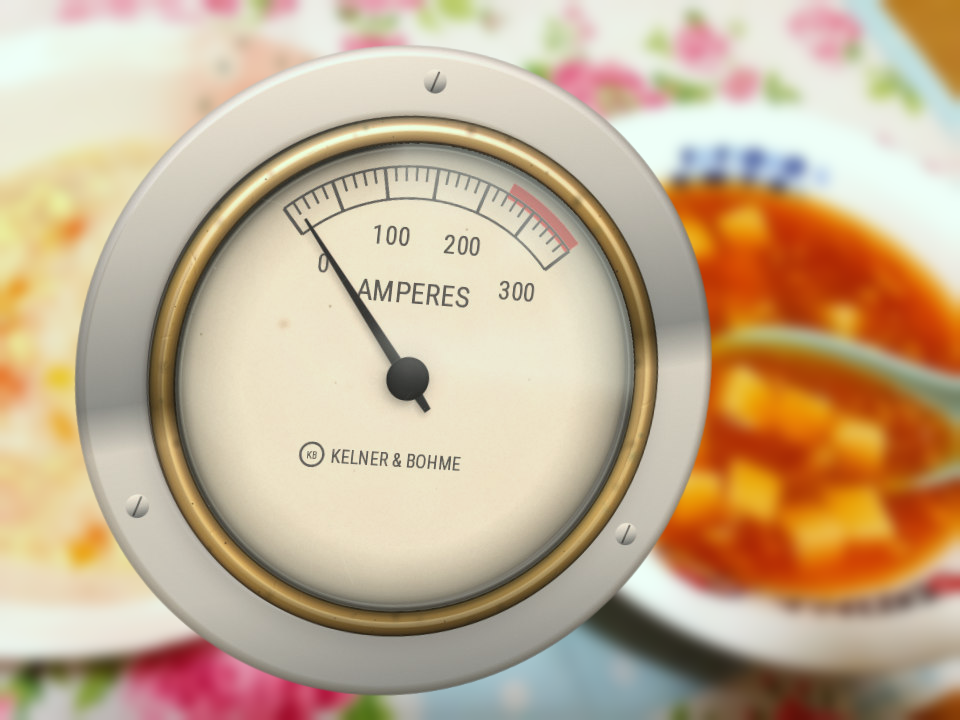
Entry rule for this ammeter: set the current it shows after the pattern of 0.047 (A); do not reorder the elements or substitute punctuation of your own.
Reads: 10 (A)
